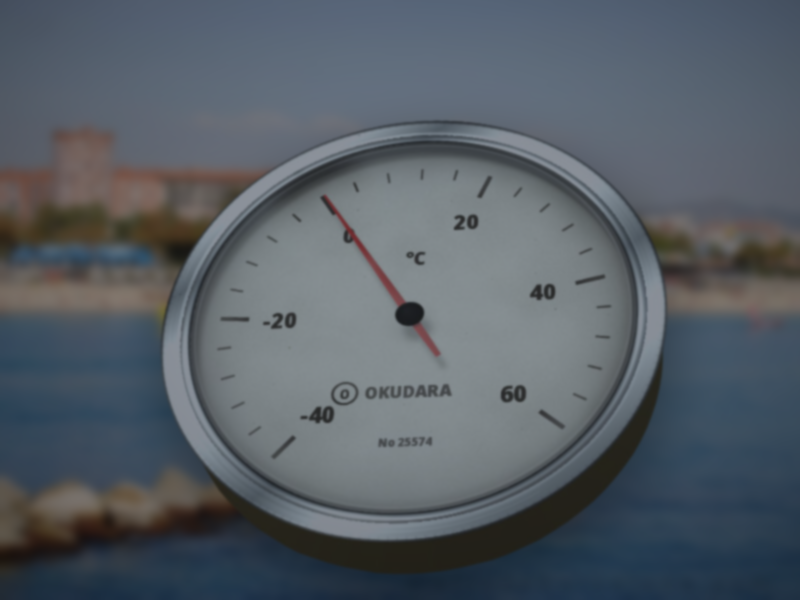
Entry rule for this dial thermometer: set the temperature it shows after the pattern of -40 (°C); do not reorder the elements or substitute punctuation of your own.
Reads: 0 (°C)
